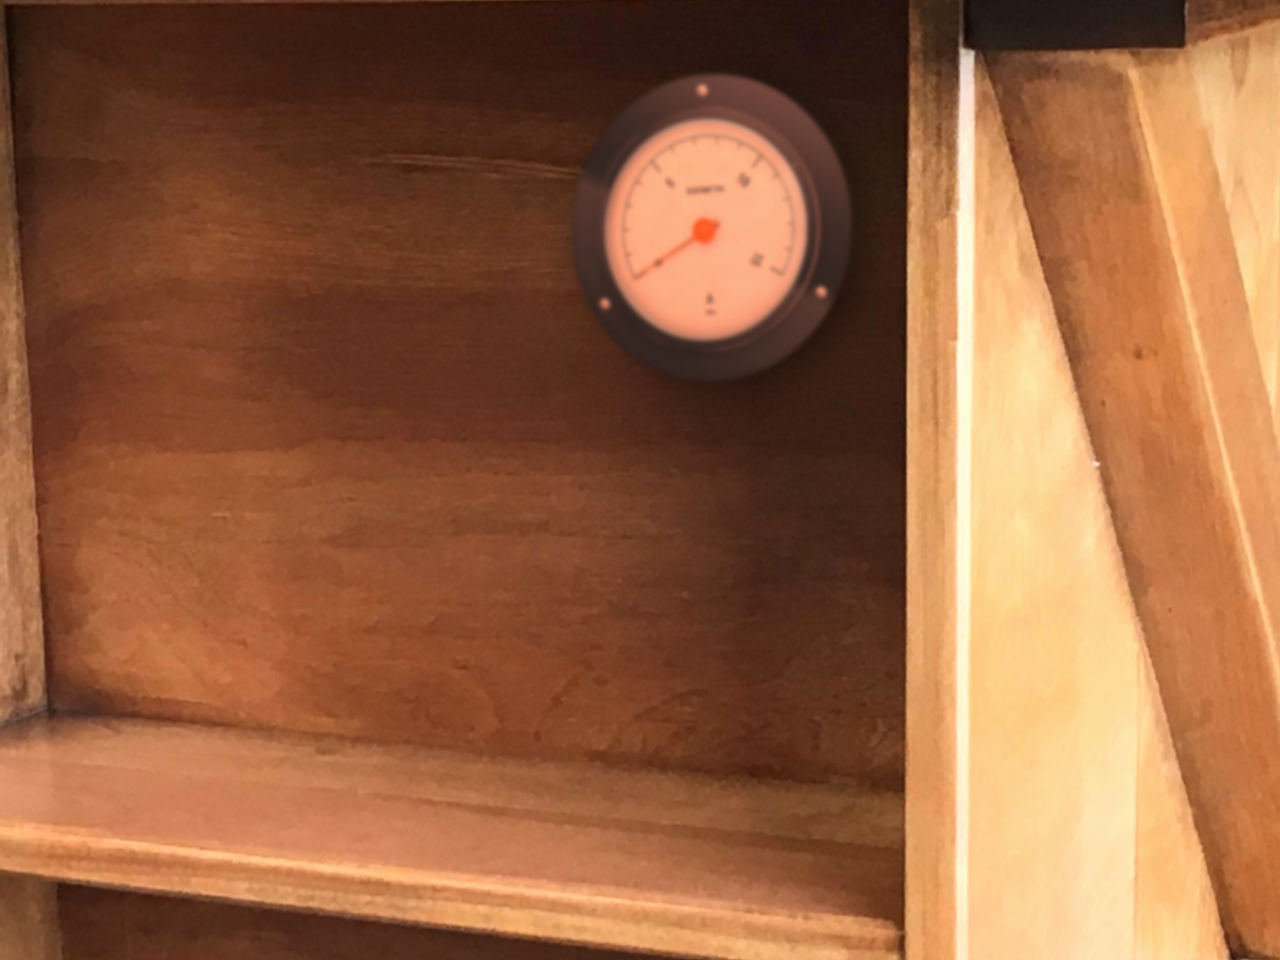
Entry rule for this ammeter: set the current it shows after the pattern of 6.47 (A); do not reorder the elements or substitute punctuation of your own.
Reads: 0 (A)
